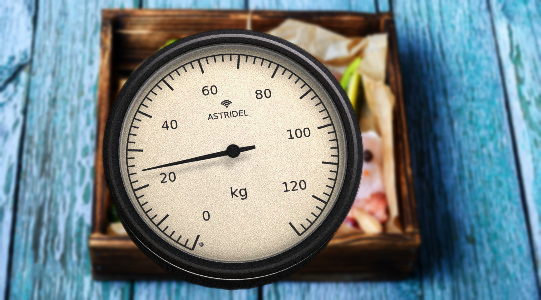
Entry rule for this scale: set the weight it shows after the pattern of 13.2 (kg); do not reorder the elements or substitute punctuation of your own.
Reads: 24 (kg)
